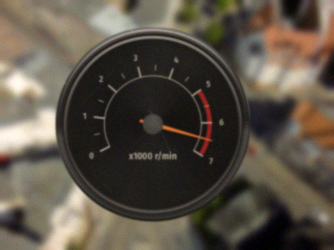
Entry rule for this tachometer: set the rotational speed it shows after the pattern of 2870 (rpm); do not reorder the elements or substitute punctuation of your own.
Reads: 6500 (rpm)
